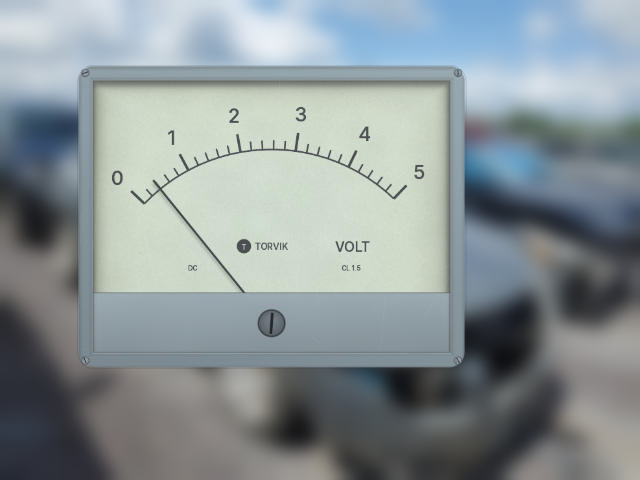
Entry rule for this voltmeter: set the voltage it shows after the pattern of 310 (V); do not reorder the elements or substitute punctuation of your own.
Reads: 0.4 (V)
